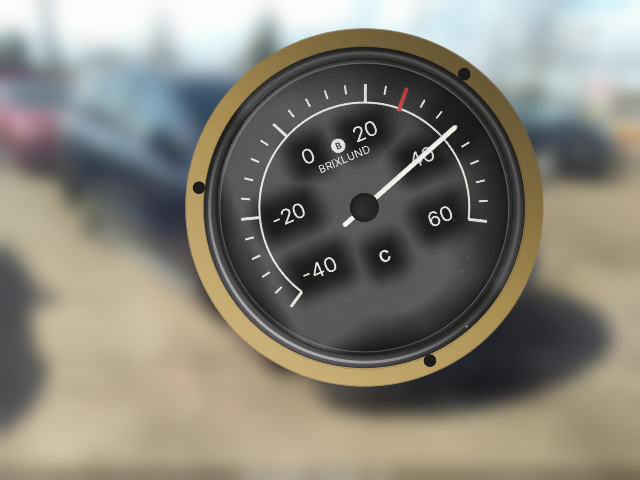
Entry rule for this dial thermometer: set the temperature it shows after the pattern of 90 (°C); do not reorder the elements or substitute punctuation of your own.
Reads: 40 (°C)
